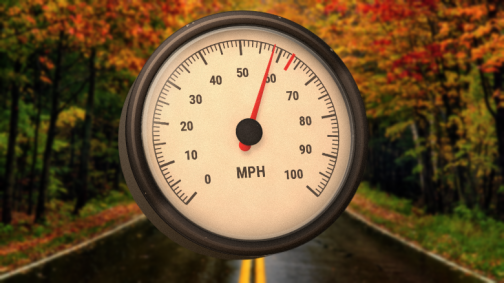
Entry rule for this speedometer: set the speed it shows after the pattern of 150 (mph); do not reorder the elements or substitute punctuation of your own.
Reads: 58 (mph)
